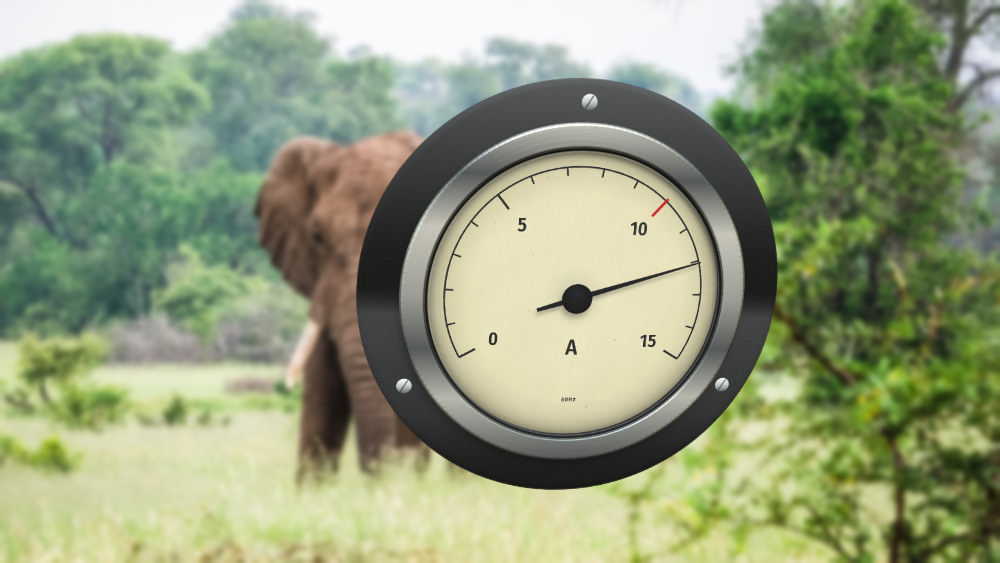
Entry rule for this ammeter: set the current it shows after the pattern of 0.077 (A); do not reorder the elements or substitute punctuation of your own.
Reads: 12 (A)
